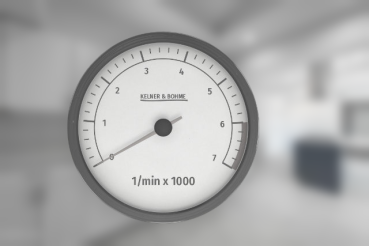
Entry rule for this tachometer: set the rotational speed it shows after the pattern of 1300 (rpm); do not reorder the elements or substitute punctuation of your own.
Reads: 0 (rpm)
